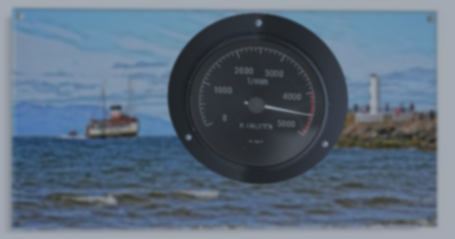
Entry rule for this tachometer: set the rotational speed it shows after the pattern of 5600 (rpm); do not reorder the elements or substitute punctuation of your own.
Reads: 4500 (rpm)
